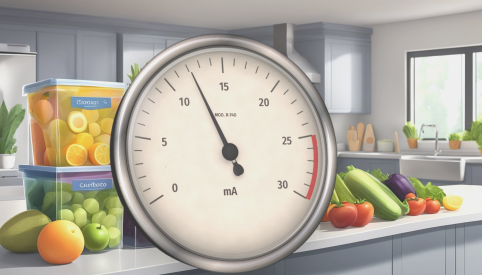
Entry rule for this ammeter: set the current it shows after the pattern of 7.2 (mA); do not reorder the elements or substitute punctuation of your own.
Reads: 12 (mA)
